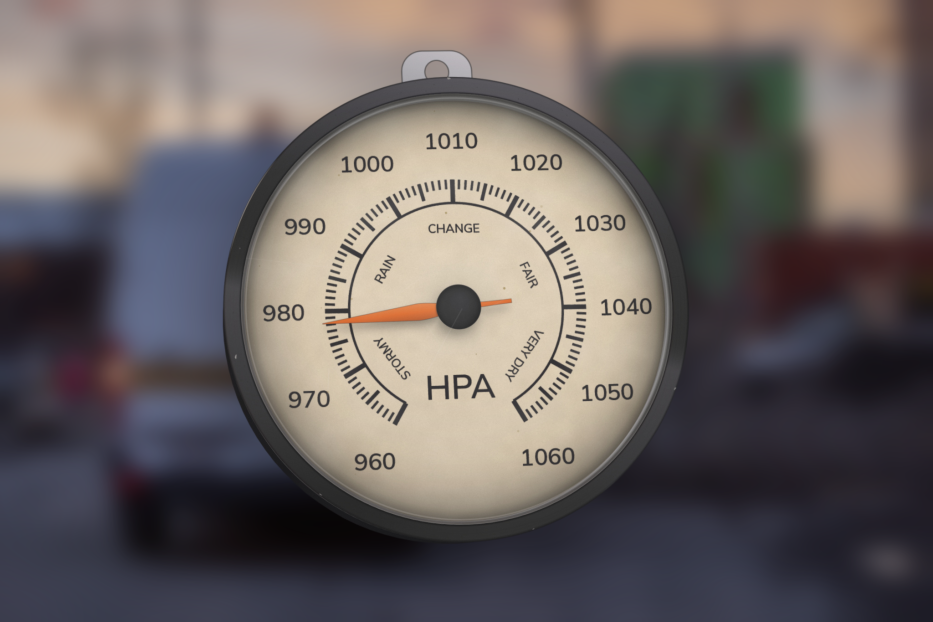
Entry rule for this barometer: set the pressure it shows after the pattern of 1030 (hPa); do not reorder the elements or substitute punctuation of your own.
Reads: 978 (hPa)
